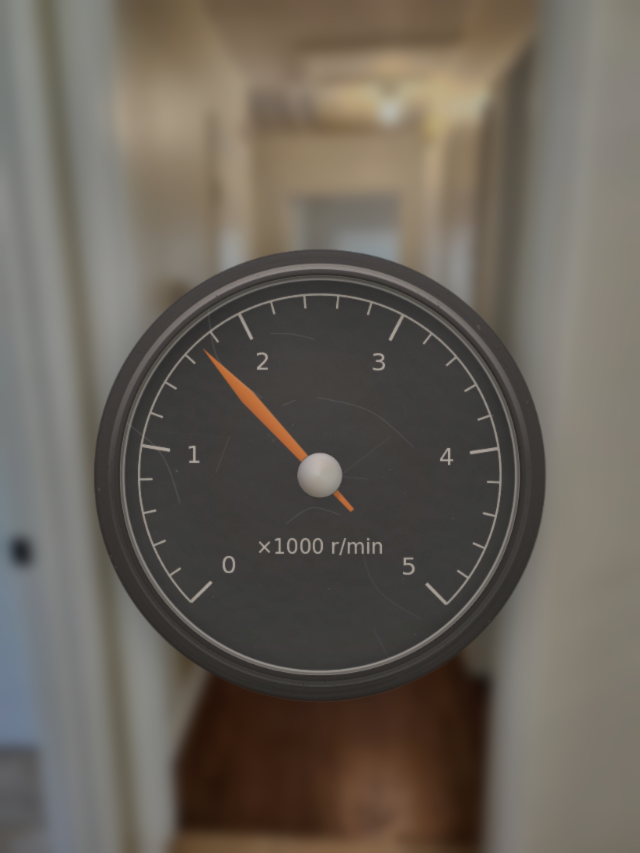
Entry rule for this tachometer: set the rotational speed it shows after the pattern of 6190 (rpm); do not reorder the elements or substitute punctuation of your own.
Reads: 1700 (rpm)
